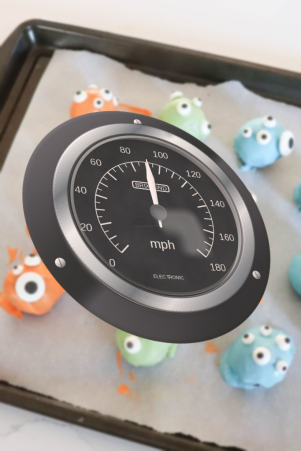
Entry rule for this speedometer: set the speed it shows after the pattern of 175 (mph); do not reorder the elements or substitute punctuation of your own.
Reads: 90 (mph)
